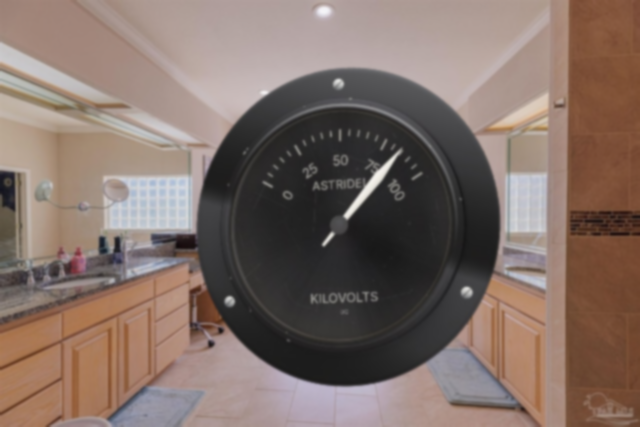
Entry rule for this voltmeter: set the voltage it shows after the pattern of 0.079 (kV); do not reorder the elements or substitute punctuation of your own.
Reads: 85 (kV)
